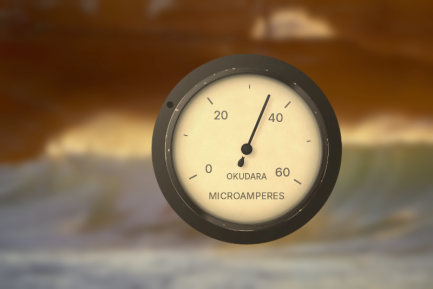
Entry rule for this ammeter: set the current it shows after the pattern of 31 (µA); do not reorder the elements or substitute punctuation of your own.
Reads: 35 (µA)
